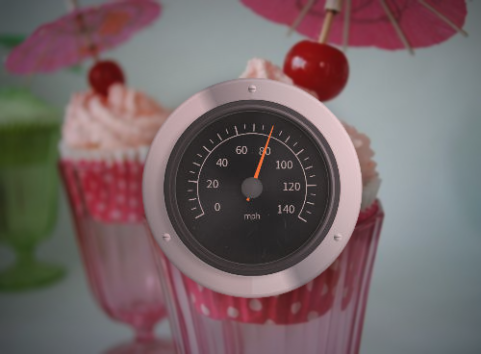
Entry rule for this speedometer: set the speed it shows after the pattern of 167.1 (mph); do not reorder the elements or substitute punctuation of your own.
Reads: 80 (mph)
